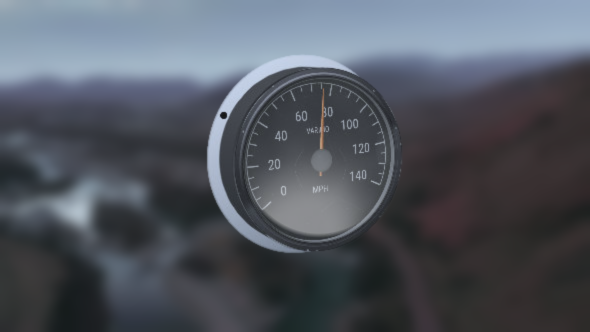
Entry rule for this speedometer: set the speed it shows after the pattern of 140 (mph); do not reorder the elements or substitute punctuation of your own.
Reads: 75 (mph)
